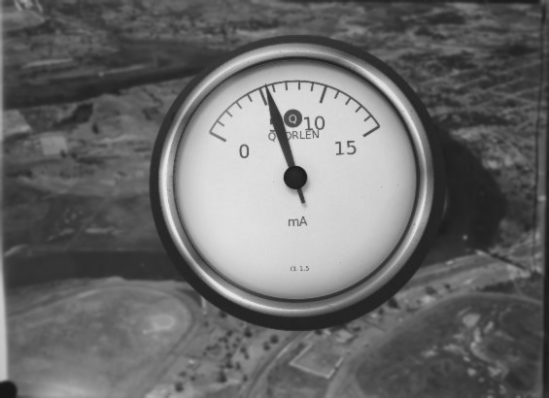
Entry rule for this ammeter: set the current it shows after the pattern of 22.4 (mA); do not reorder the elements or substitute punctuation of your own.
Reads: 5.5 (mA)
